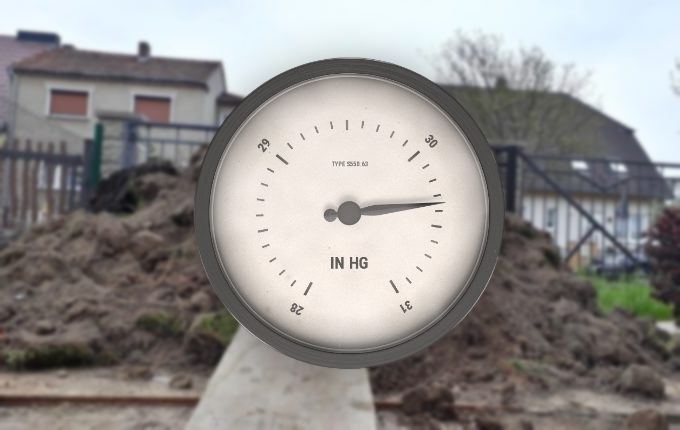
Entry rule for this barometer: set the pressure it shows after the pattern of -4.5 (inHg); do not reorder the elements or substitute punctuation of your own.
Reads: 30.35 (inHg)
